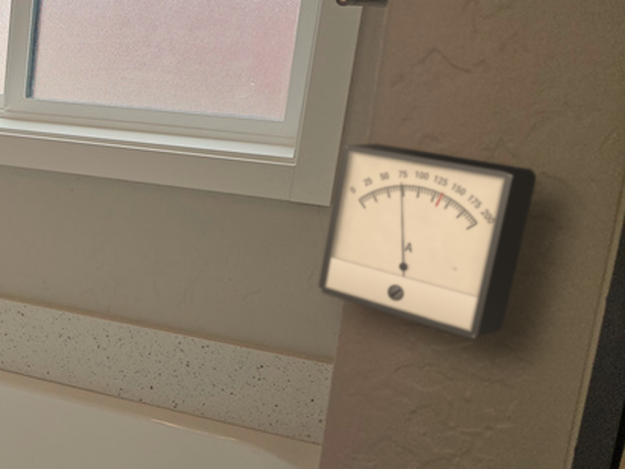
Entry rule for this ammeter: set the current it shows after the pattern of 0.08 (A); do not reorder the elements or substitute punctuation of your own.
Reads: 75 (A)
